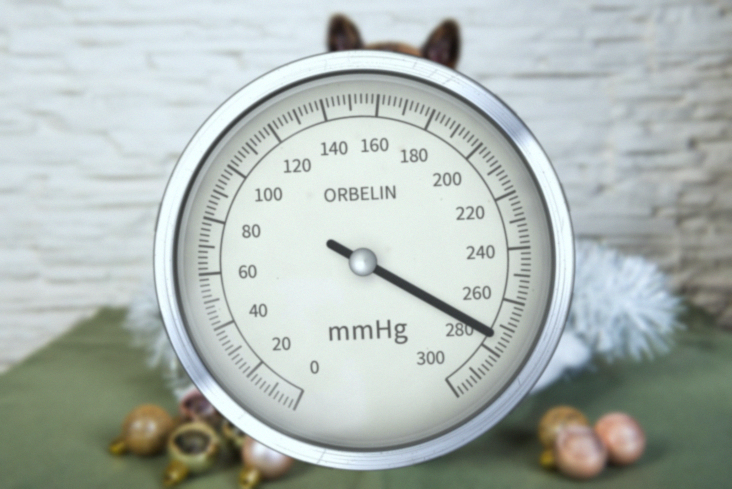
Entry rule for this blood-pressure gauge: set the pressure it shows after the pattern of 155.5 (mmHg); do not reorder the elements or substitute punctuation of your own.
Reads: 274 (mmHg)
